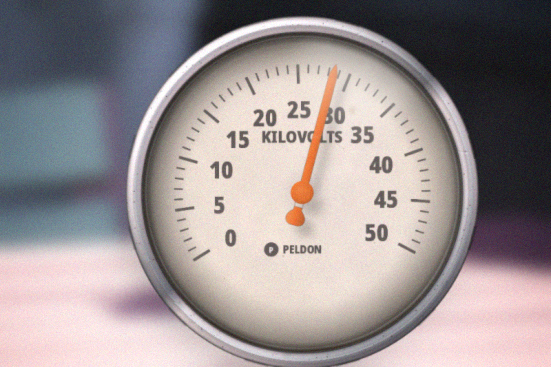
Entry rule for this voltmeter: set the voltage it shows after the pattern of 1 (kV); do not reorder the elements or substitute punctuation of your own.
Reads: 28.5 (kV)
